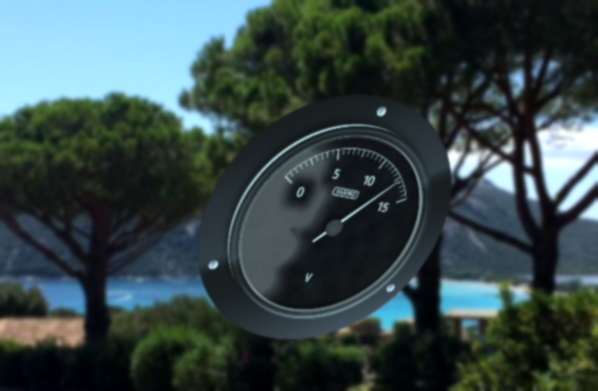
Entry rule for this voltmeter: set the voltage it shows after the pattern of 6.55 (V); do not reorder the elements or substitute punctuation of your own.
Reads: 12.5 (V)
